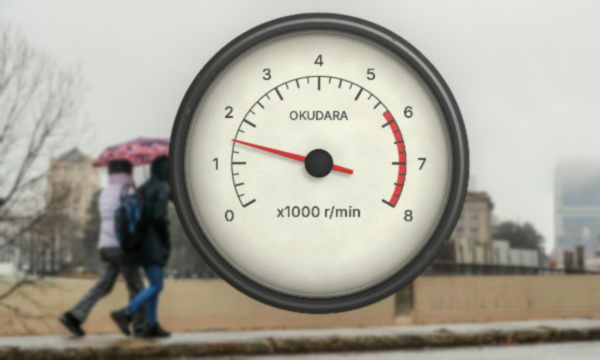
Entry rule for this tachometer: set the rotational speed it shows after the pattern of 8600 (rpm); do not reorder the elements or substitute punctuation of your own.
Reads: 1500 (rpm)
